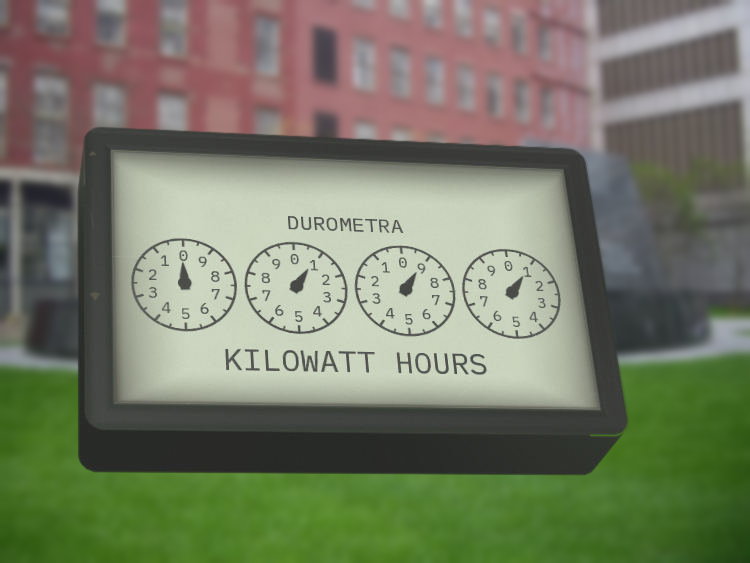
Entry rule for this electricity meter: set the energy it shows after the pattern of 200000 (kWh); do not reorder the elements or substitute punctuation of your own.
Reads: 91 (kWh)
